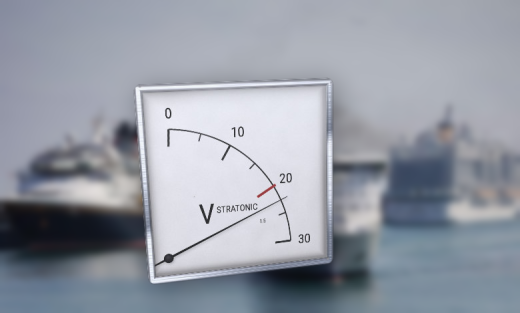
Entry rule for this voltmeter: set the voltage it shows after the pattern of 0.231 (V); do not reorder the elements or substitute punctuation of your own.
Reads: 22.5 (V)
